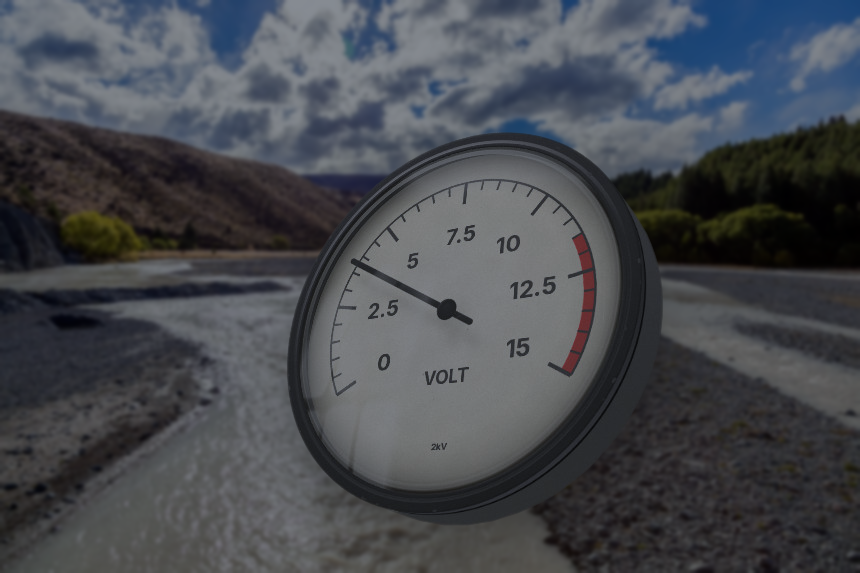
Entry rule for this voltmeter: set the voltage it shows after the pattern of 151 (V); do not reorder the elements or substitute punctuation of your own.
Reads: 3.75 (V)
